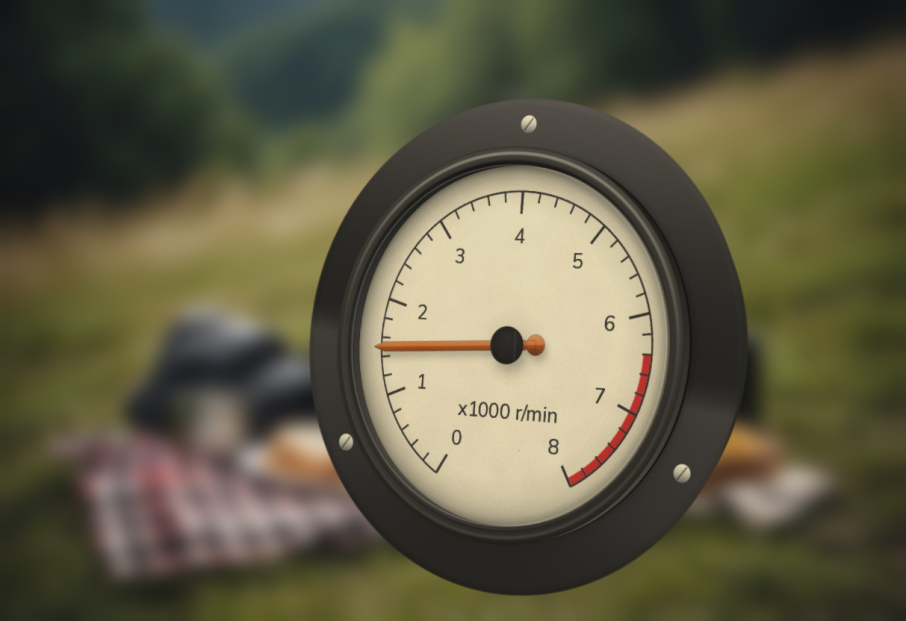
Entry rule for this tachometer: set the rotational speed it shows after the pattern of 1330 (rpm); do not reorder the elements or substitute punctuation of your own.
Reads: 1500 (rpm)
